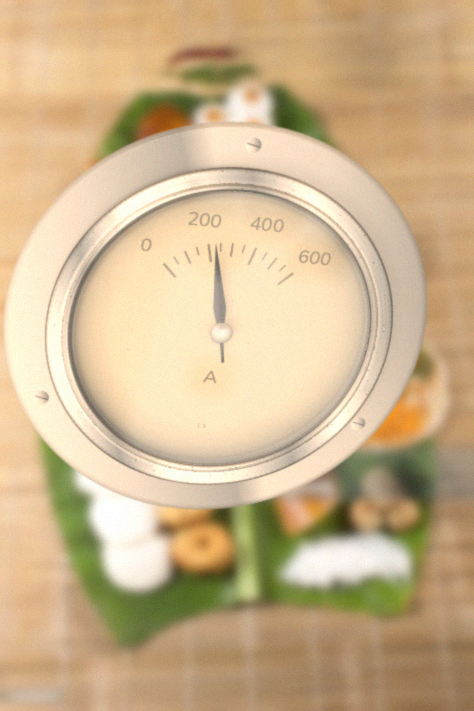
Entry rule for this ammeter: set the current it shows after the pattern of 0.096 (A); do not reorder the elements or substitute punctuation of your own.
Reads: 225 (A)
